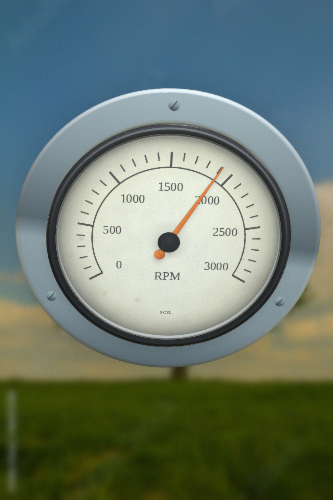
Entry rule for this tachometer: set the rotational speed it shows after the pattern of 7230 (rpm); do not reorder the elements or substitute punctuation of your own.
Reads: 1900 (rpm)
